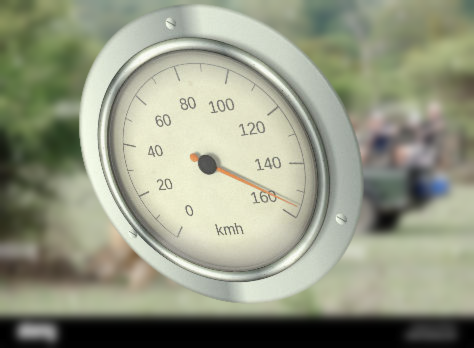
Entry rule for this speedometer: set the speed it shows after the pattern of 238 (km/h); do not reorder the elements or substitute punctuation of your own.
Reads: 155 (km/h)
